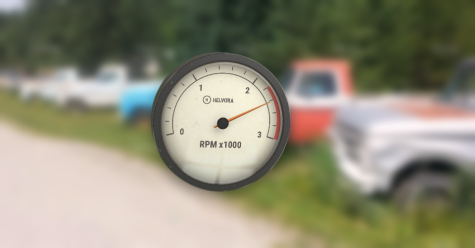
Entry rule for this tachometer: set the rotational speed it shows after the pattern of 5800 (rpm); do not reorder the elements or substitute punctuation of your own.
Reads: 2400 (rpm)
